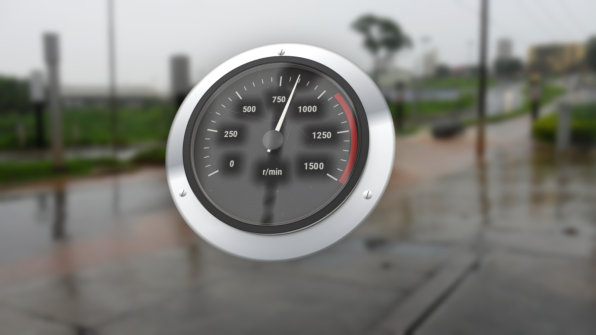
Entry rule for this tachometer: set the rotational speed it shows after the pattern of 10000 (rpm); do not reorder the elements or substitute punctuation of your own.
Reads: 850 (rpm)
